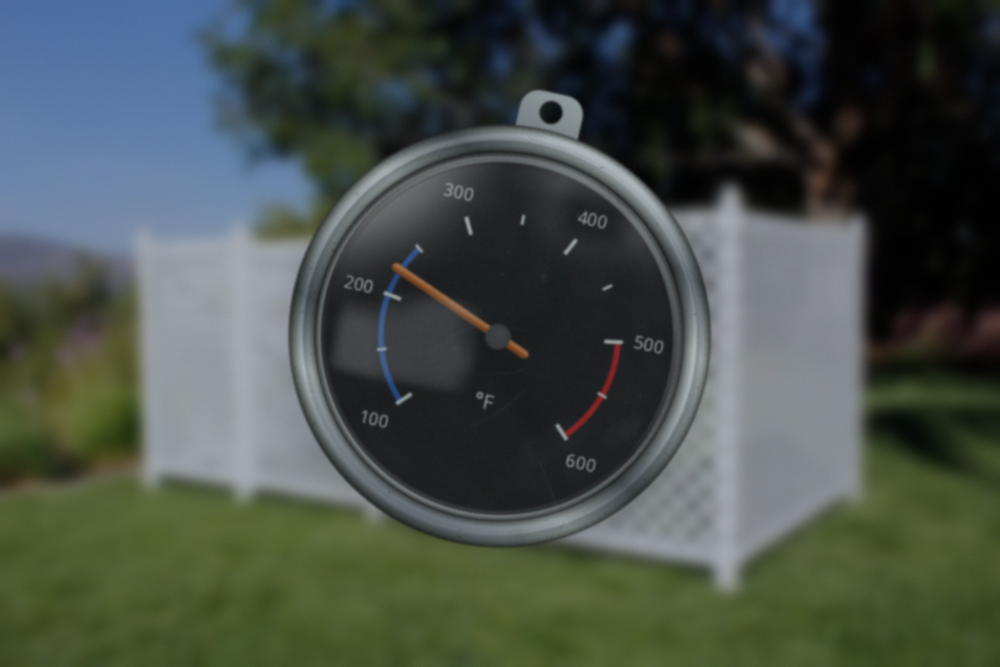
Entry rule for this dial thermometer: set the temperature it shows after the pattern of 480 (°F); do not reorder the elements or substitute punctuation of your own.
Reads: 225 (°F)
